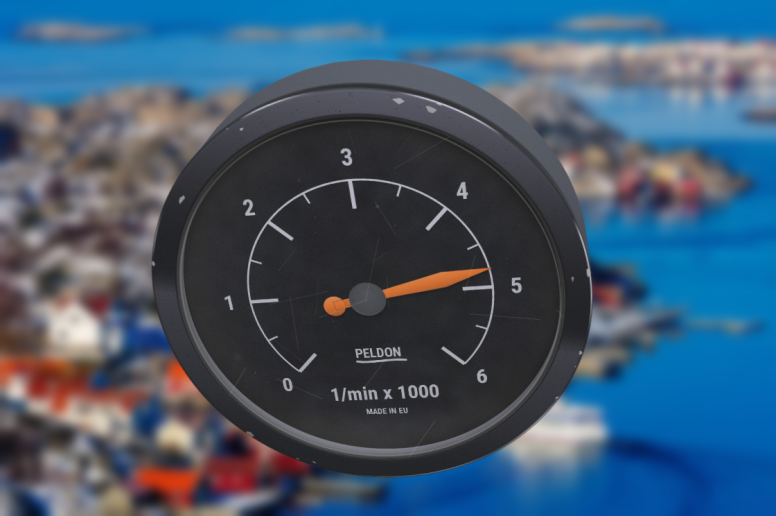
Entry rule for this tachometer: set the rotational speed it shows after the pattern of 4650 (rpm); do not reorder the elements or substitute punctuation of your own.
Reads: 4750 (rpm)
